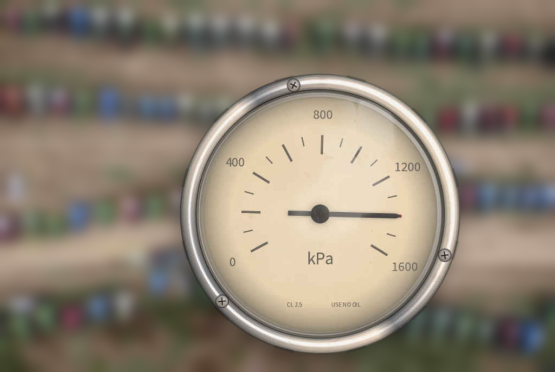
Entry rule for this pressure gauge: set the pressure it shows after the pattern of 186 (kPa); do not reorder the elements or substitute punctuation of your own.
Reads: 1400 (kPa)
